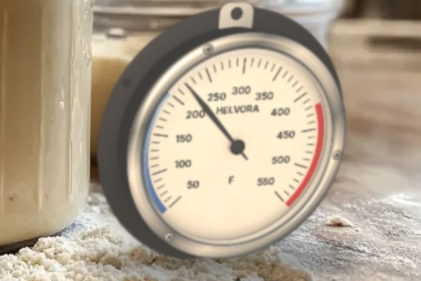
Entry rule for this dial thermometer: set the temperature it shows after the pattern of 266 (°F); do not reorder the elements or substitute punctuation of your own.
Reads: 220 (°F)
